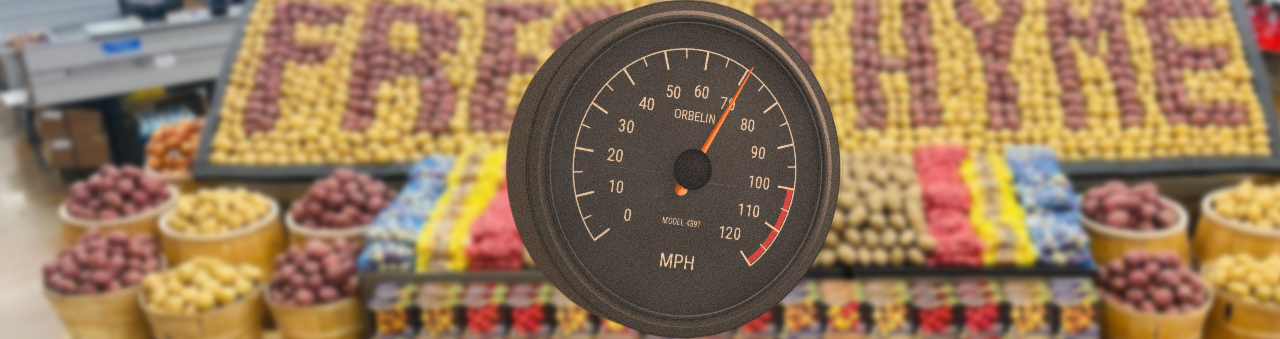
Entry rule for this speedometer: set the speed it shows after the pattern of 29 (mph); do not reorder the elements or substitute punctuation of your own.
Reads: 70 (mph)
